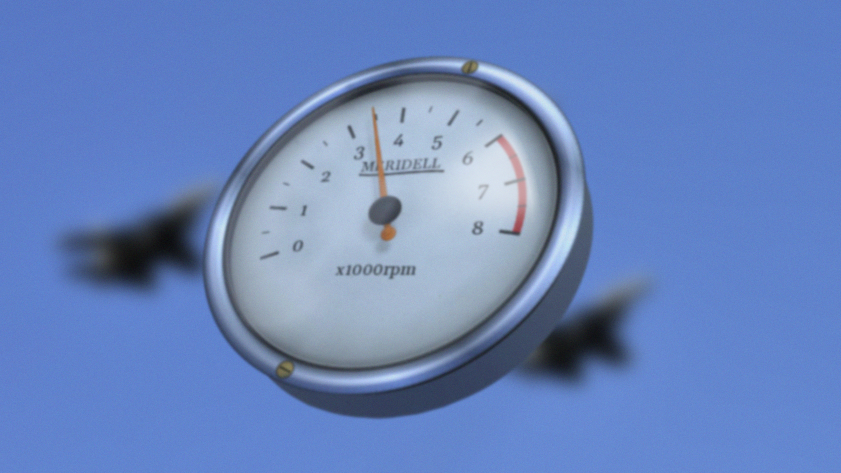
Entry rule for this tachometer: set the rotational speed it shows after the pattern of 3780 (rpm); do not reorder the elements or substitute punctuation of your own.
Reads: 3500 (rpm)
